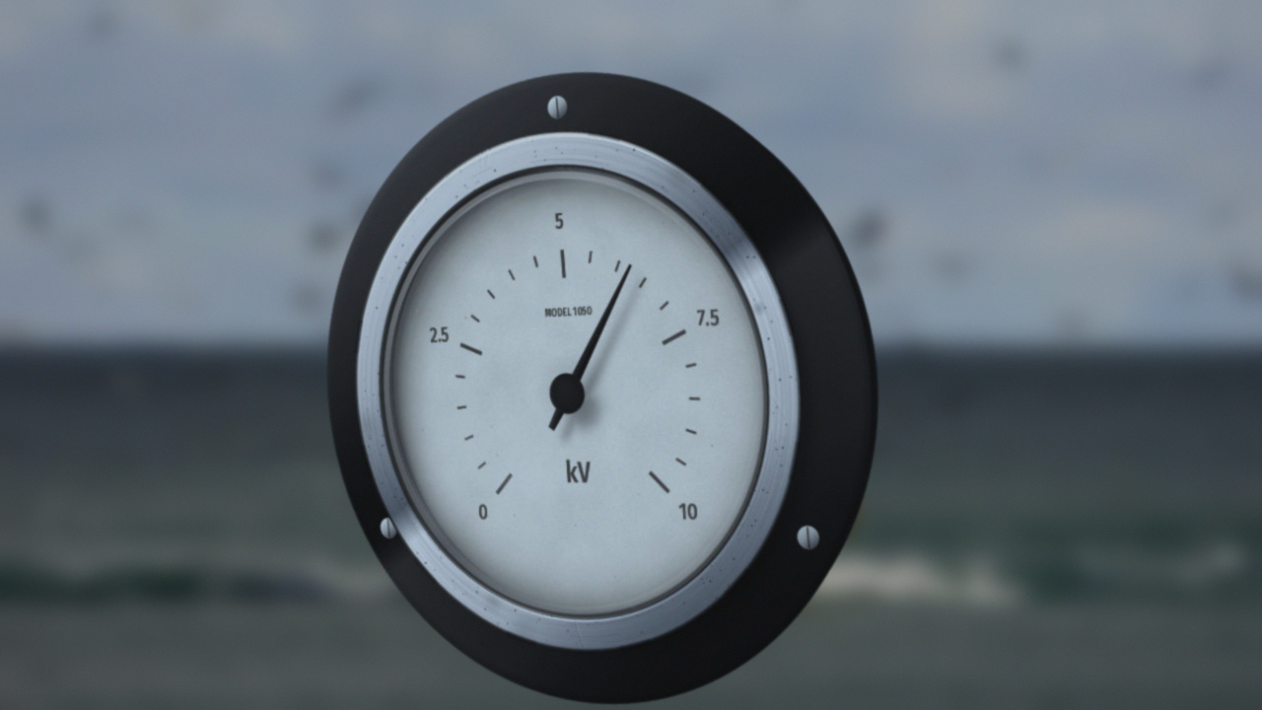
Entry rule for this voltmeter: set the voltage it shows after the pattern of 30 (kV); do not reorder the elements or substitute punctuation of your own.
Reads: 6.25 (kV)
